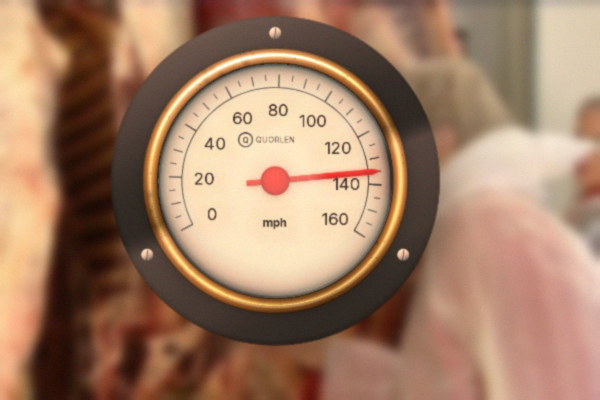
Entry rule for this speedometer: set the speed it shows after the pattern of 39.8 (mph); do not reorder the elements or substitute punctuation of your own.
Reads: 135 (mph)
